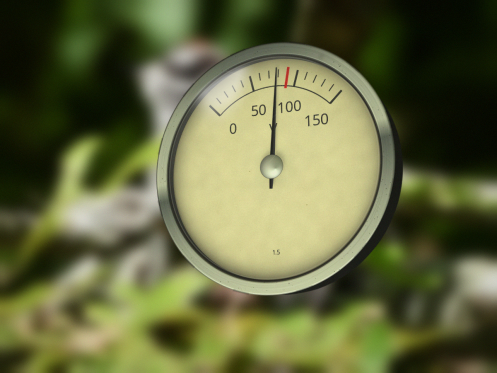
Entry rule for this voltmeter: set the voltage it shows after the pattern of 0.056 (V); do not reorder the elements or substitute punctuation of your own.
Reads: 80 (V)
